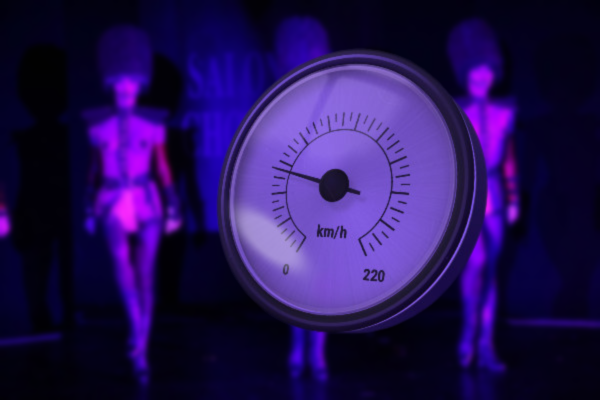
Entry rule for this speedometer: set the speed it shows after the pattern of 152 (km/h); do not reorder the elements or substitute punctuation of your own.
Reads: 55 (km/h)
